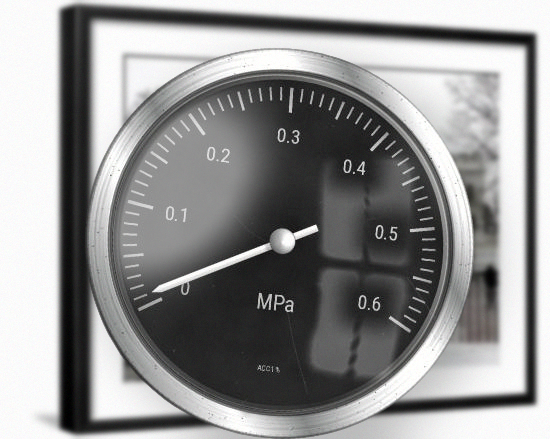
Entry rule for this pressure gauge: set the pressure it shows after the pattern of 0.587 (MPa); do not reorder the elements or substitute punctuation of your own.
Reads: 0.01 (MPa)
